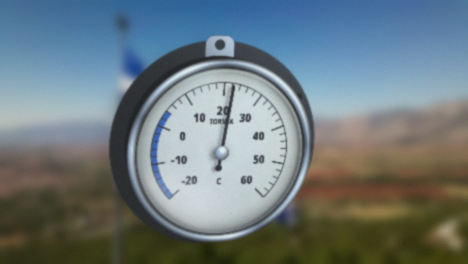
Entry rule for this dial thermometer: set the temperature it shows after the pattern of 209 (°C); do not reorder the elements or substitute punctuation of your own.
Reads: 22 (°C)
